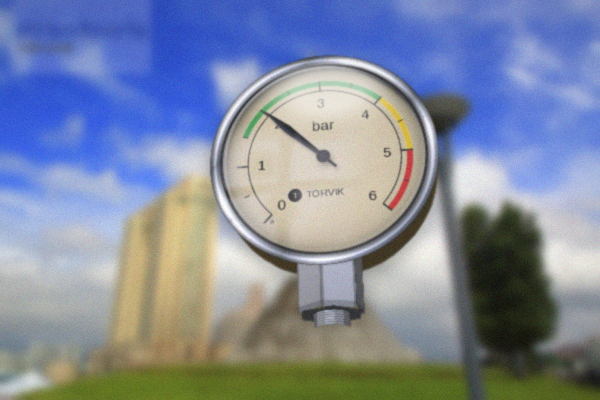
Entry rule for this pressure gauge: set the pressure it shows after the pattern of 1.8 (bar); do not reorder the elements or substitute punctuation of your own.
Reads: 2 (bar)
